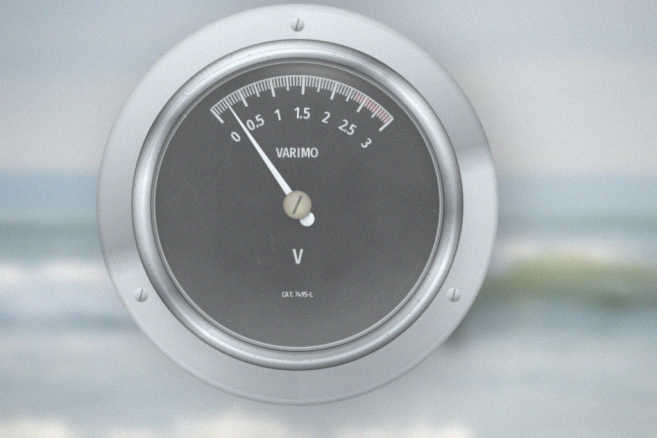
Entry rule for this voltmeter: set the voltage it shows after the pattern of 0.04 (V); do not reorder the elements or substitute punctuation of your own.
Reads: 0.25 (V)
